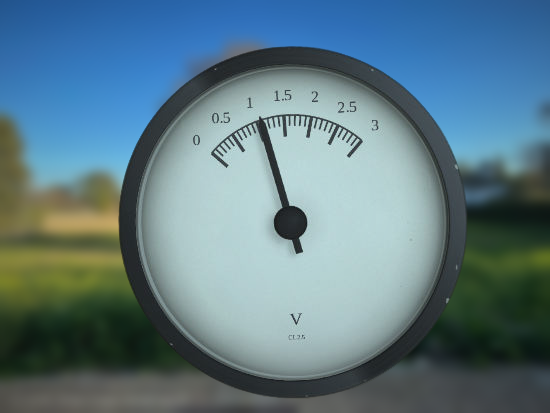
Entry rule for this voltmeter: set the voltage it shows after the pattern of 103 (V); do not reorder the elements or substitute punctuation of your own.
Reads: 1.1 (V)
